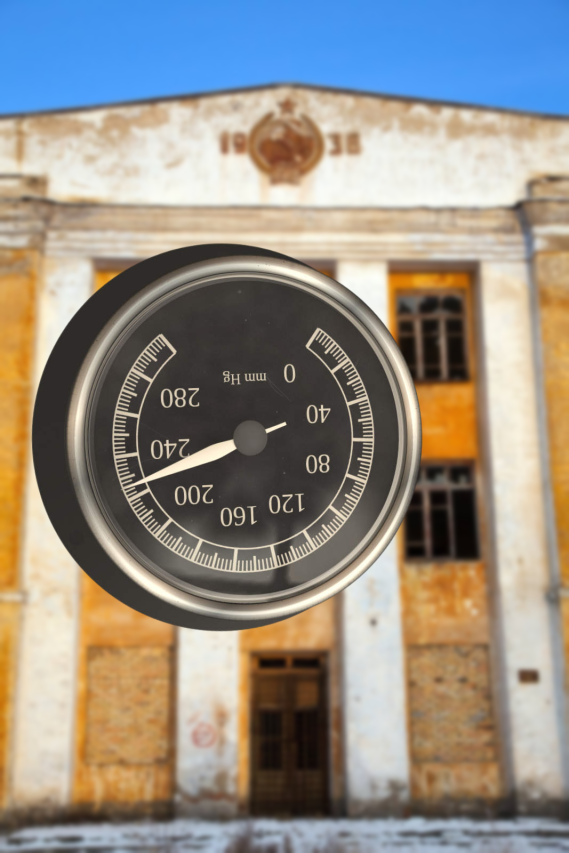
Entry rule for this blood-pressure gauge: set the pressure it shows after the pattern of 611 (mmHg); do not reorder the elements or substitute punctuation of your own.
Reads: 226 (mmHg)
